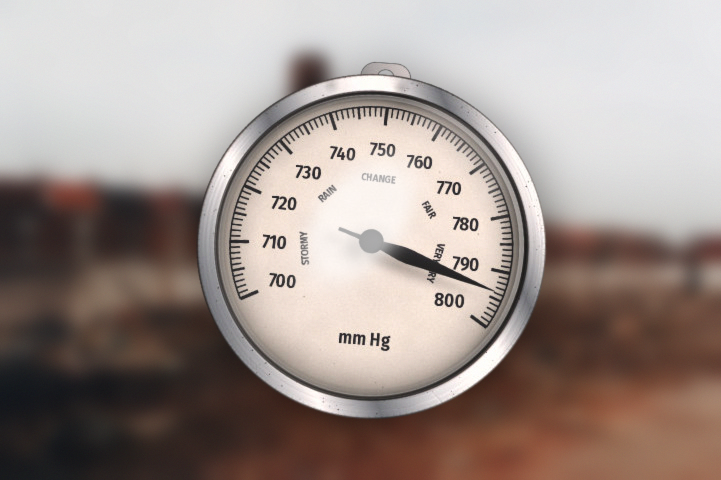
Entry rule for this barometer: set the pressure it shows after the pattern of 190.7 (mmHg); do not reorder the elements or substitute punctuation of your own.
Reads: 794 (mmHg)
